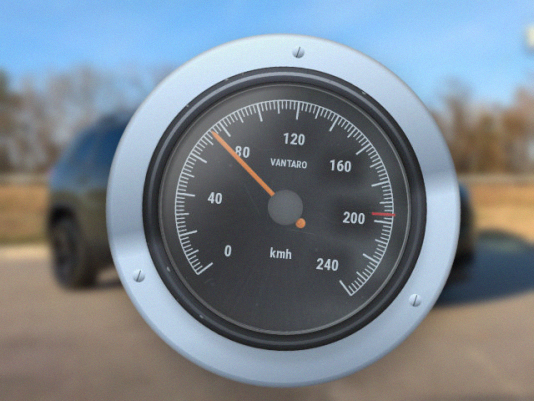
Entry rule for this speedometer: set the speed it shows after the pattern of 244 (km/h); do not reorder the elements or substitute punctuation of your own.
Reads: 74 (km/h)
